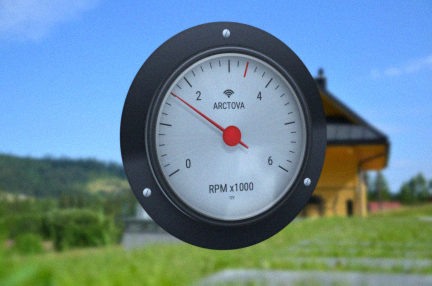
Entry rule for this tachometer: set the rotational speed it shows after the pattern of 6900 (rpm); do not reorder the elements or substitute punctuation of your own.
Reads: 1600 (rpm)
